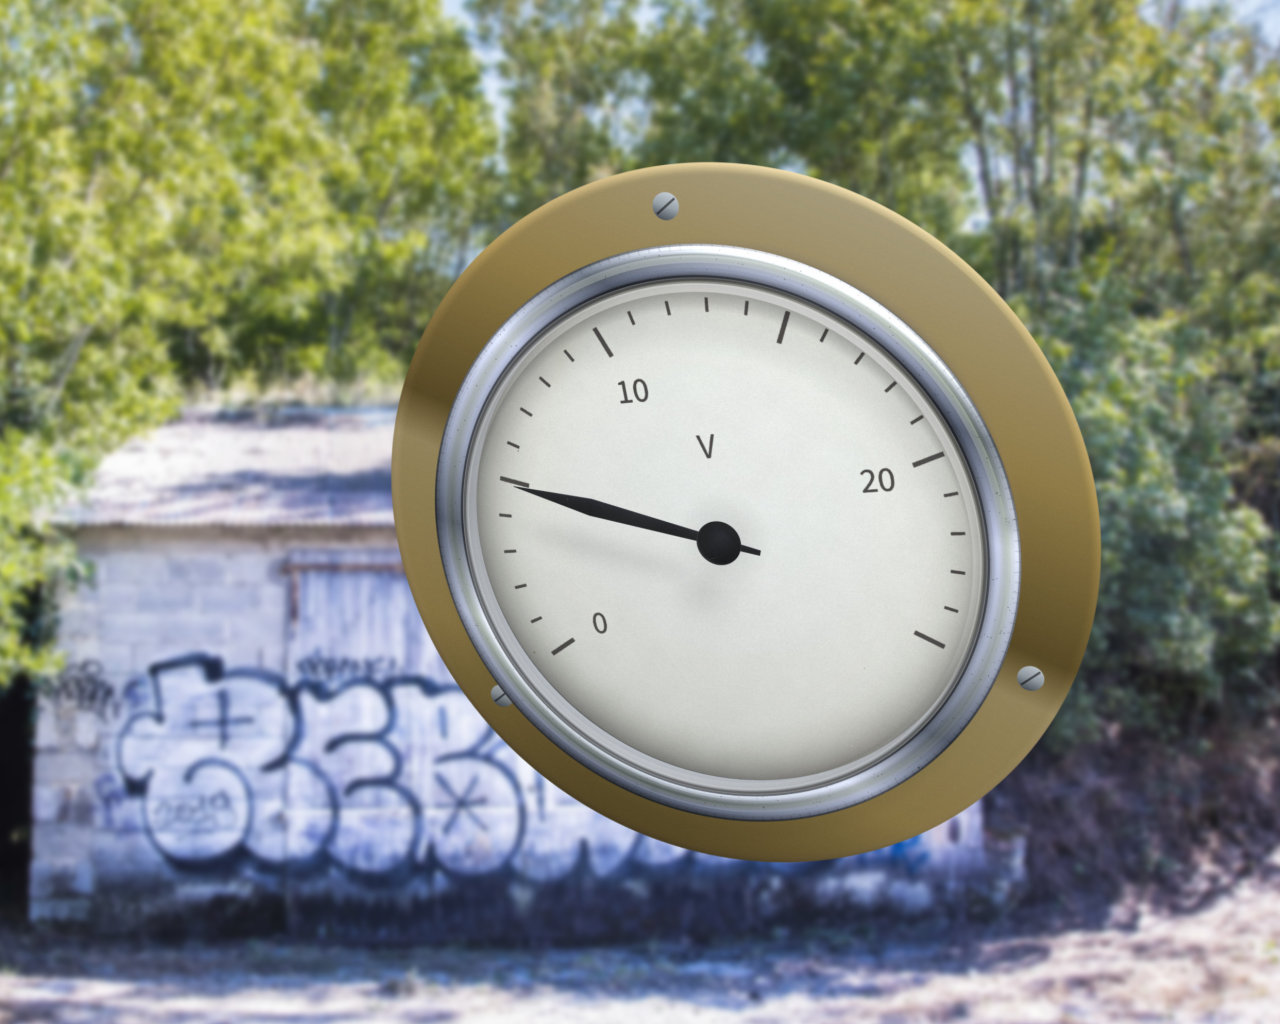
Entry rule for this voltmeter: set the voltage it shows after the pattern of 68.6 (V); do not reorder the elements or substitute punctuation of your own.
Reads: 5 (V)
